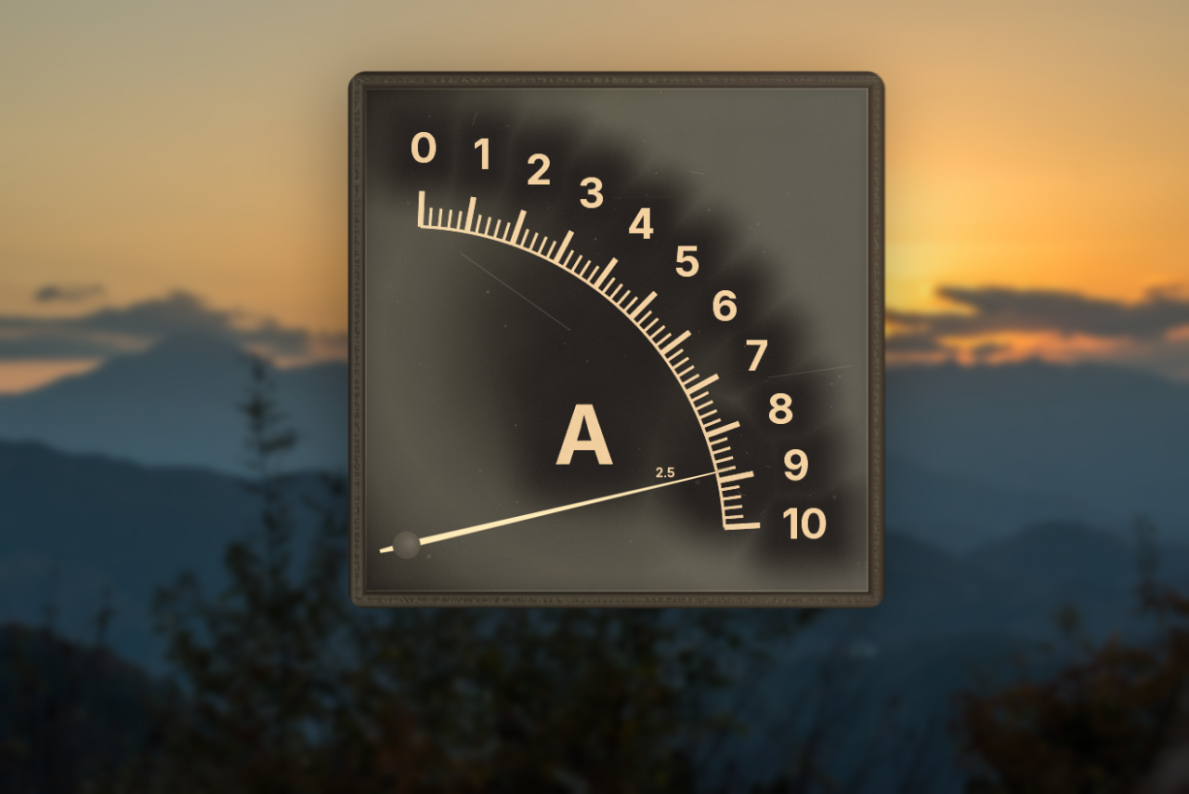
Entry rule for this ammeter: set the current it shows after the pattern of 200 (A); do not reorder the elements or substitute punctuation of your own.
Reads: 8.8 (A)
